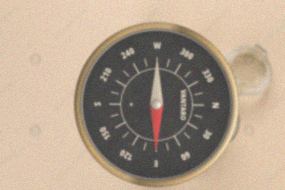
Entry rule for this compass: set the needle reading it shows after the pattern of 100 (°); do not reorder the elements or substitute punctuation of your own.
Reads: 90 (°)
